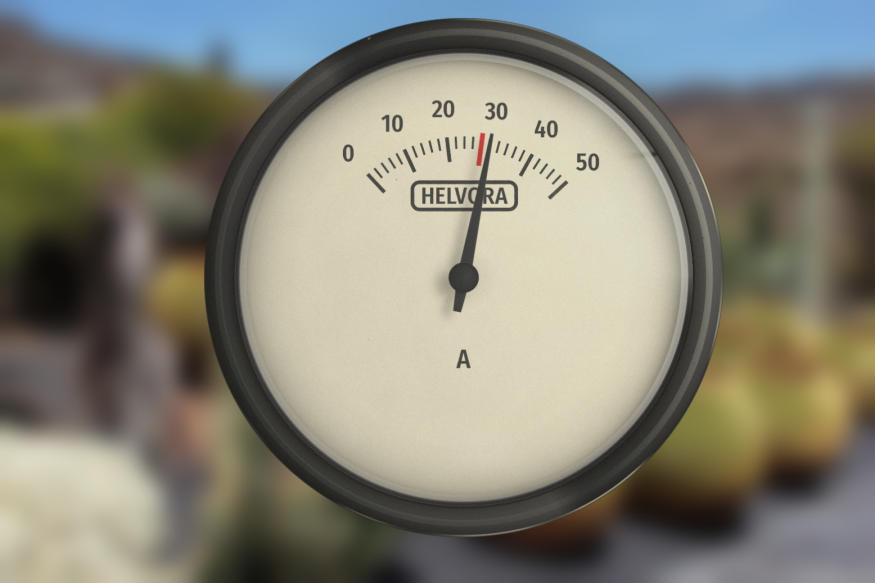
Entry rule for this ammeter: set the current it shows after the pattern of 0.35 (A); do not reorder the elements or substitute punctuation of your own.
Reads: 30 (A)
